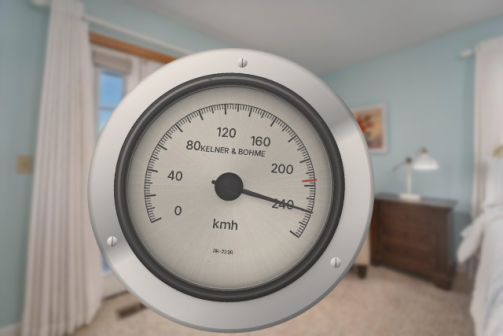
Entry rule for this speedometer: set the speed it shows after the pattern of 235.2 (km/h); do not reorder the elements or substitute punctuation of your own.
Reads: 240 (km/h)
